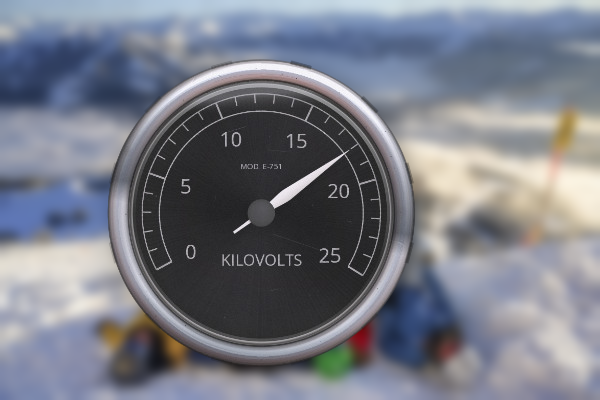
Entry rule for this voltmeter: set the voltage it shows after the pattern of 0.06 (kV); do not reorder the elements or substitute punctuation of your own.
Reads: 18 (kV)
